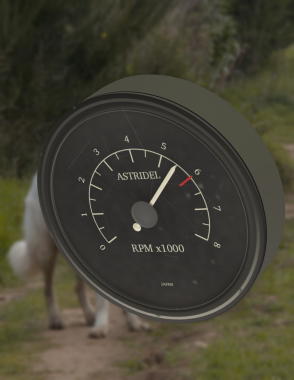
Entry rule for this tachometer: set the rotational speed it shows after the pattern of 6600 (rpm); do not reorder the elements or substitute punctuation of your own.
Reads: 5500 (rpm)
